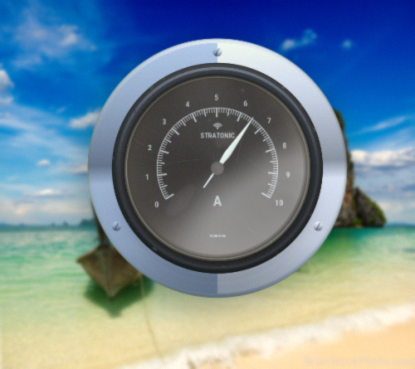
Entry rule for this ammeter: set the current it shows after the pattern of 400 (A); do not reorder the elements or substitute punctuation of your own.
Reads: 6.5 (A)
